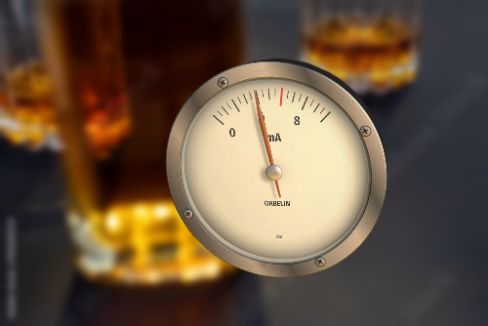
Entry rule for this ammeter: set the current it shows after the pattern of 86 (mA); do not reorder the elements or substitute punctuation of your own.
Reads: 4 (mA)
